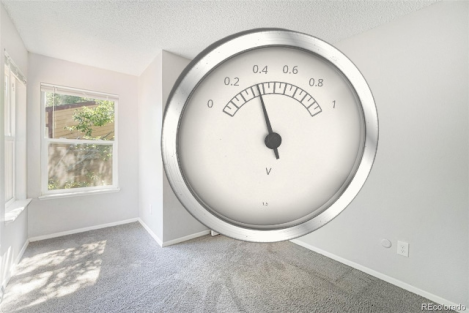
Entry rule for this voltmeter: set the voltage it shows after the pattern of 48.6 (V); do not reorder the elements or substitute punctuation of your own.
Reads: 0.35 (V)
